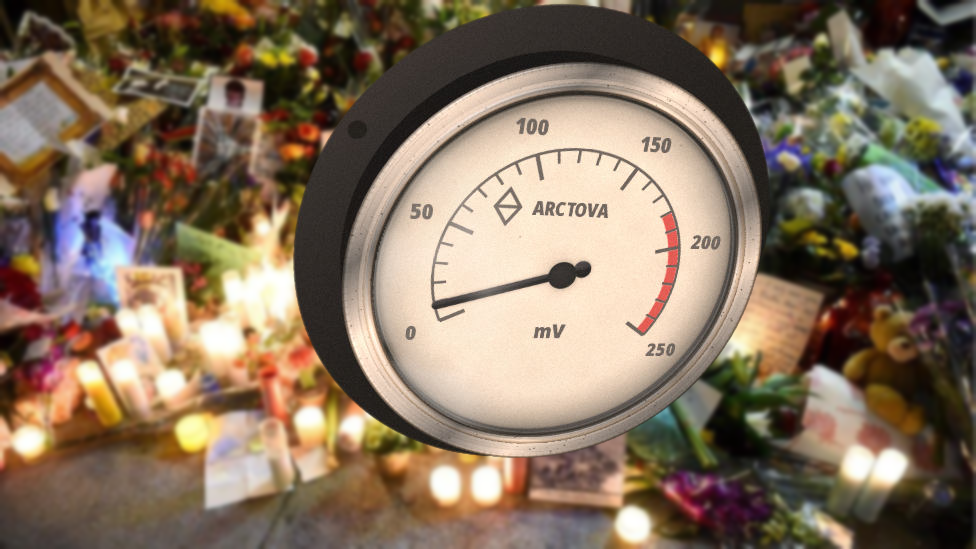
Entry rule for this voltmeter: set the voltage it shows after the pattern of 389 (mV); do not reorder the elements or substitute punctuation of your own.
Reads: 10 (mV)
